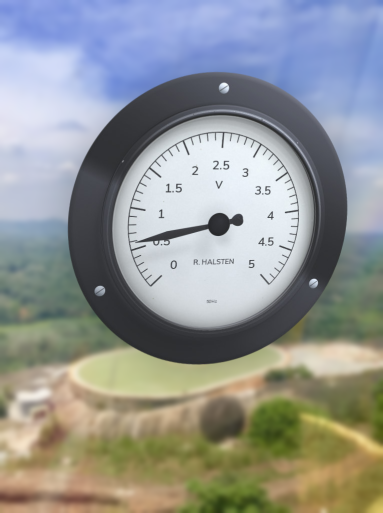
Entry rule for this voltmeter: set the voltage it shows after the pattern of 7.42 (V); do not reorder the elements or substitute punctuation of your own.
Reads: 0.6 (V)
